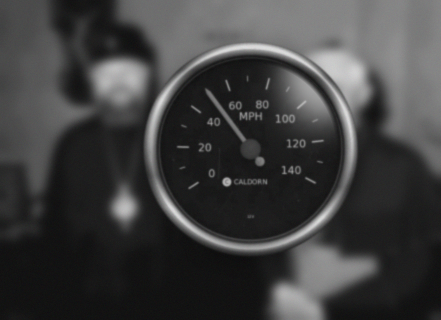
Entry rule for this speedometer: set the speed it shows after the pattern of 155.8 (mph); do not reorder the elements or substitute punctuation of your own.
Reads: 50 (mph)
